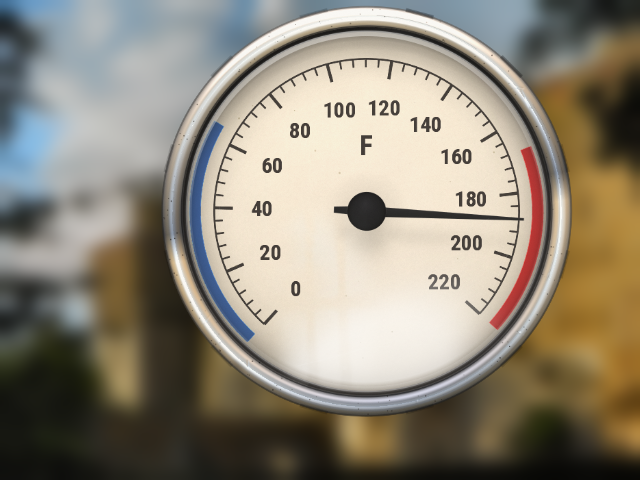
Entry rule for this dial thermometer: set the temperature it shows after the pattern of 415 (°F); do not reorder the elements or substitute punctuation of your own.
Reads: 188 (°F)
